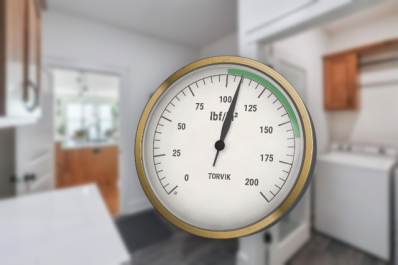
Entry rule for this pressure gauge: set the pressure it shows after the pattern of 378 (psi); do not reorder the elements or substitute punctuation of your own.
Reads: 110 (psi)
